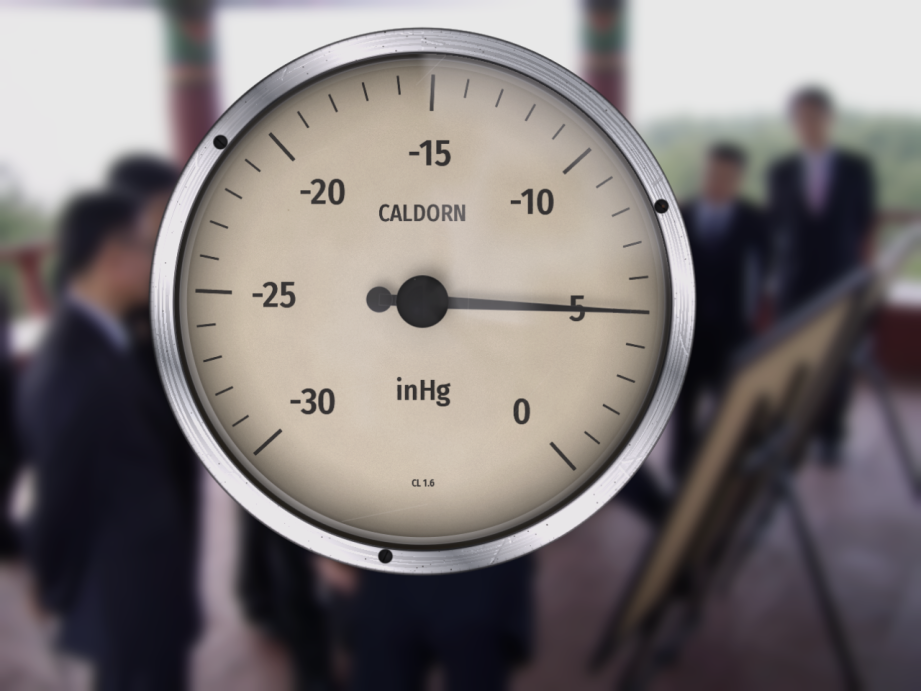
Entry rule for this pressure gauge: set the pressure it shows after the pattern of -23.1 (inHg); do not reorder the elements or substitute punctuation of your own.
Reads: -5 (inHg)
